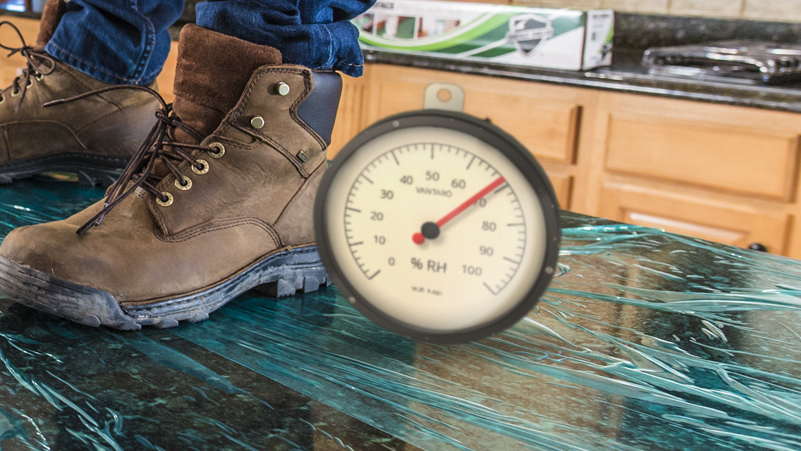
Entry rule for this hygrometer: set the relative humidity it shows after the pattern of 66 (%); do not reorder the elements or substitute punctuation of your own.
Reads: 68 (%)
